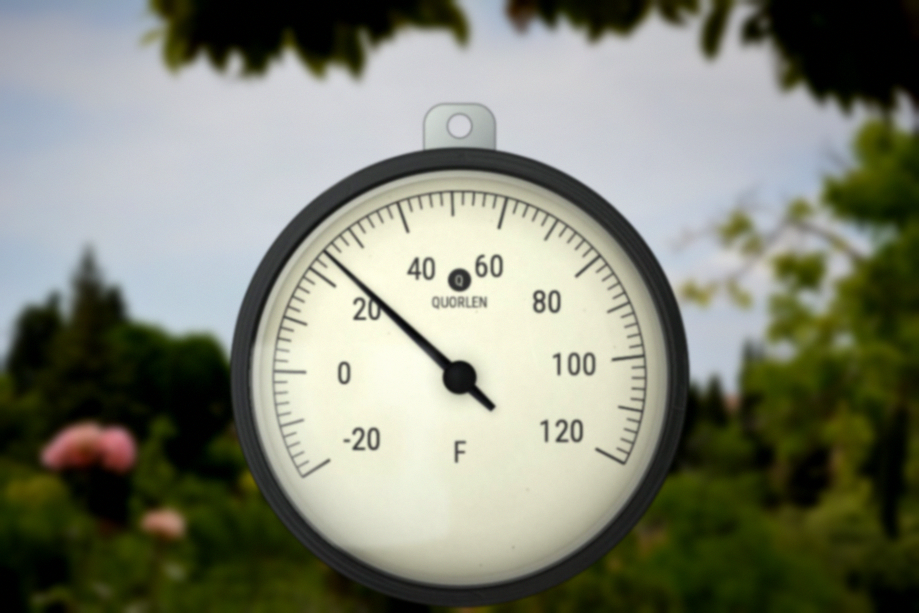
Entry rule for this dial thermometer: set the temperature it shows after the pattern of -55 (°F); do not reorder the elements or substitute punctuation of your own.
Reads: 24 (°F)
